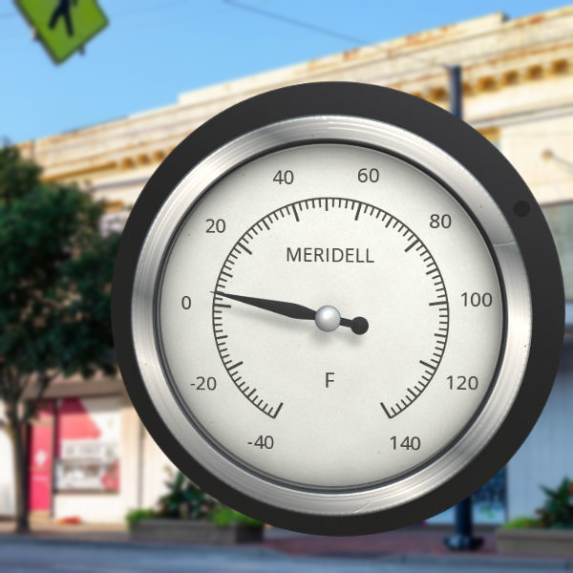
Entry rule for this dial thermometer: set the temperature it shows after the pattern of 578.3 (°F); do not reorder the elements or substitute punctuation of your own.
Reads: 4 (°F)
